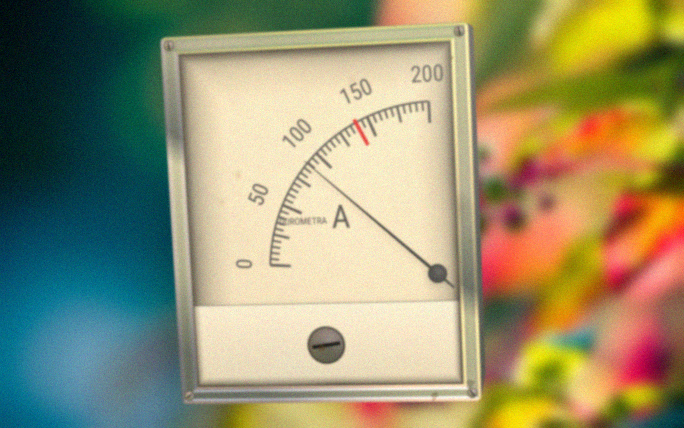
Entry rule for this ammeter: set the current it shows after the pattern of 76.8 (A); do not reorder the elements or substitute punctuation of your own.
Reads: 90 (A)
